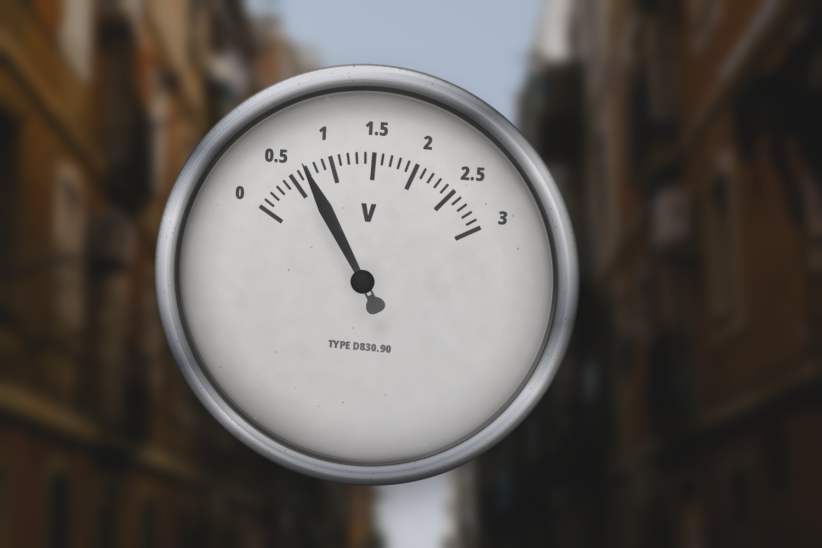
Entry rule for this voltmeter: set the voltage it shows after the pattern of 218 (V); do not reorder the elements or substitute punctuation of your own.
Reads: 0.7 (V)
